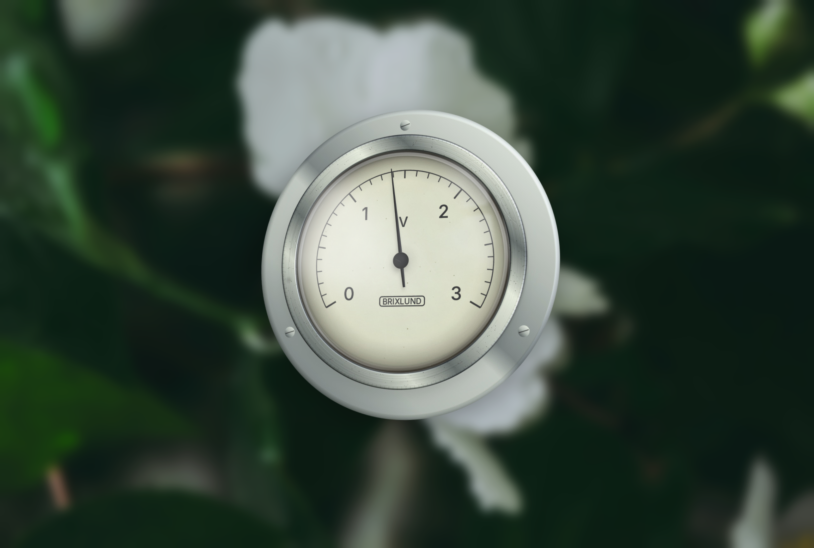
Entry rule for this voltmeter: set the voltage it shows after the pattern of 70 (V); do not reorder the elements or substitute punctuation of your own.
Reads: 1.4 (V)
